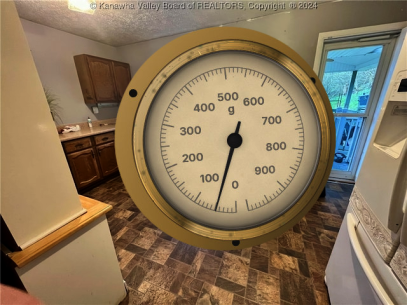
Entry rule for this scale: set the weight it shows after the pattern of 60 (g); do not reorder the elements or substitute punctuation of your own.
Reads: 50 (g)
